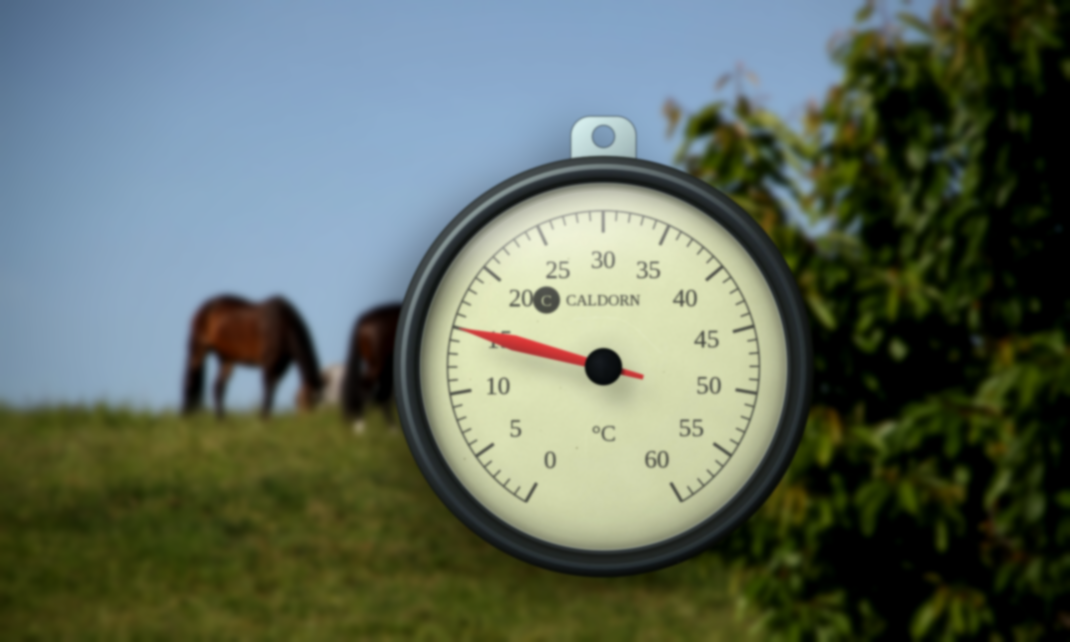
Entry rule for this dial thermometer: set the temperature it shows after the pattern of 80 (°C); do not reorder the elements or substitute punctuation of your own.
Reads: 15 (°C)
